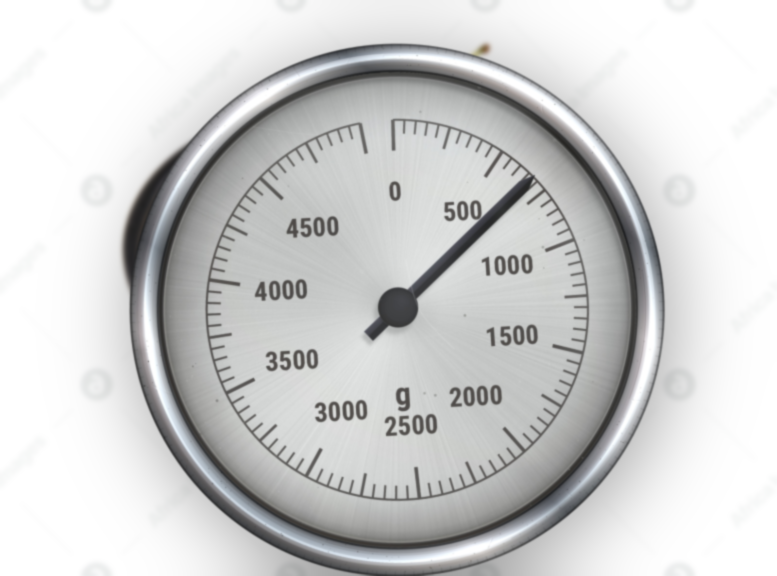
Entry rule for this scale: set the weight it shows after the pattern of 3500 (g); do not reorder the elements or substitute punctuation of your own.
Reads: 675 (g)
